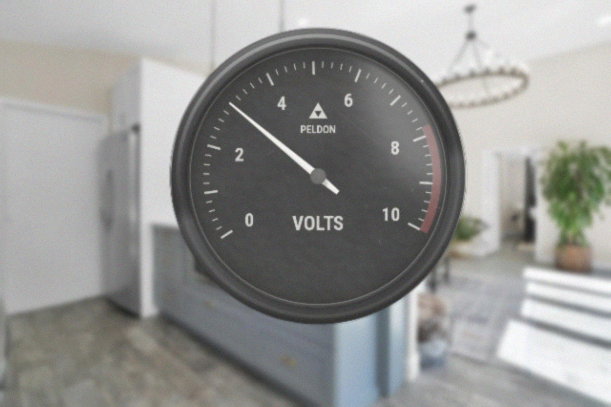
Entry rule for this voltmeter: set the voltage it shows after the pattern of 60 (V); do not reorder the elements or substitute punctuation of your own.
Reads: 3 (V)
